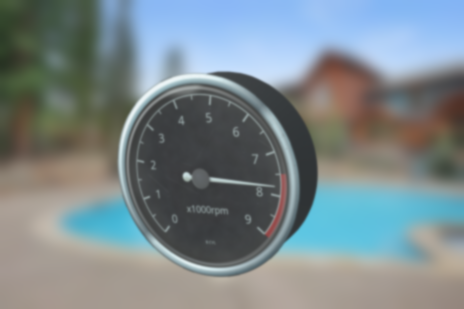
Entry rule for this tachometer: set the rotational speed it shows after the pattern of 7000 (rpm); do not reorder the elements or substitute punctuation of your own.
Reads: 7750 (rpm)
